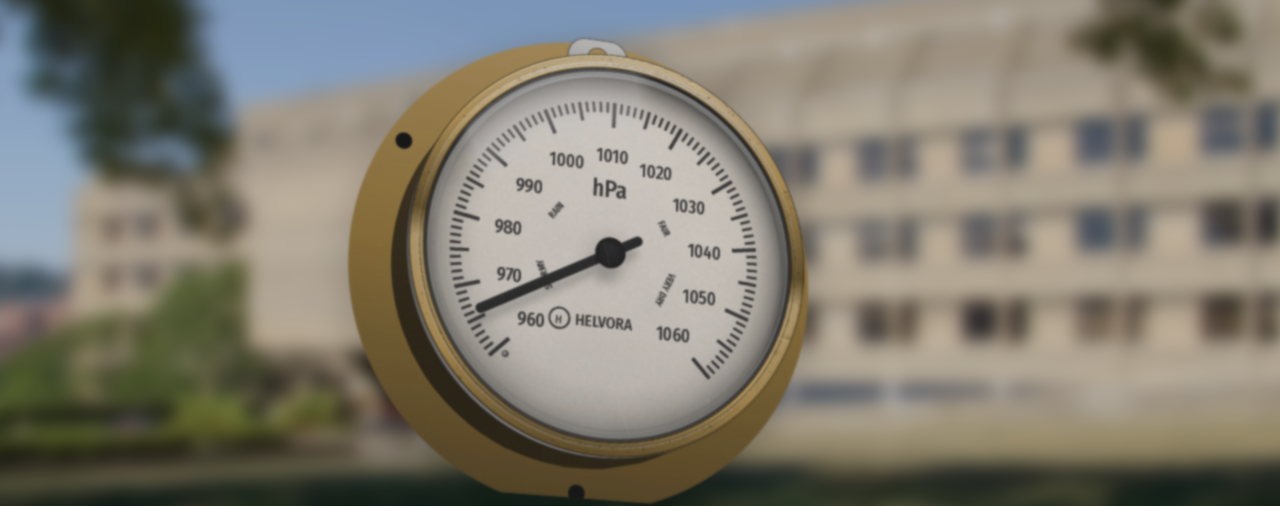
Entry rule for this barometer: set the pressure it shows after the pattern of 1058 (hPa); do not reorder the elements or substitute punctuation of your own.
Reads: 966 (hPa)
